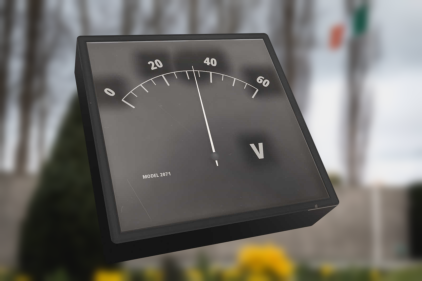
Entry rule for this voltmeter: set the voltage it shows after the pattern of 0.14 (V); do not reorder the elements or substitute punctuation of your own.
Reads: 32.5 (V)
